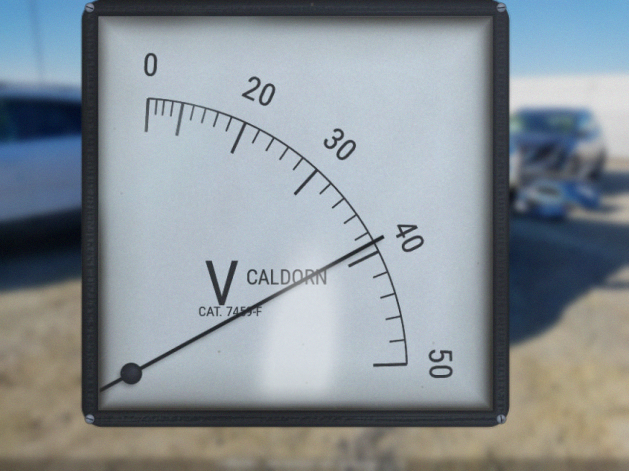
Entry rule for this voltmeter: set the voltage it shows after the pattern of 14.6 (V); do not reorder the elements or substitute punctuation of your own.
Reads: 39 (V)
